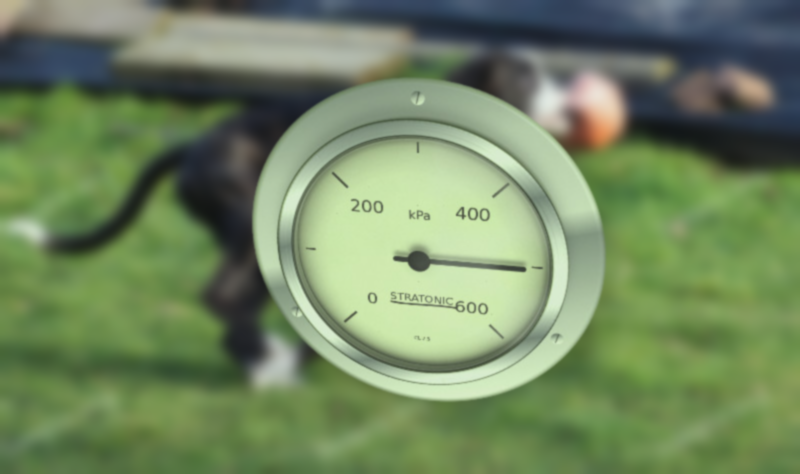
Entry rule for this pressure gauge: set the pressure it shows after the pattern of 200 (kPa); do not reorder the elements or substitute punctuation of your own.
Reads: 500 (kPa)
